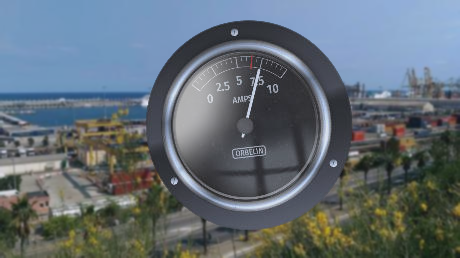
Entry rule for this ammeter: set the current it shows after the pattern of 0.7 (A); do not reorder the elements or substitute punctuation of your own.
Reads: 7.5 (A)
